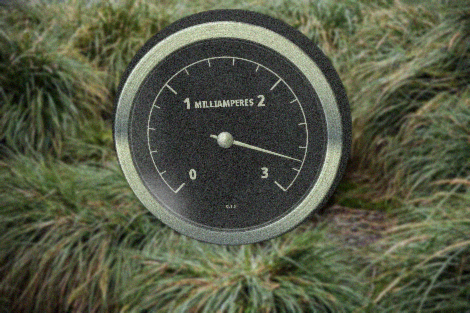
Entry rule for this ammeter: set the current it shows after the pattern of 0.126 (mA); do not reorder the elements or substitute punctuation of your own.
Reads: 2.7 (mA)
